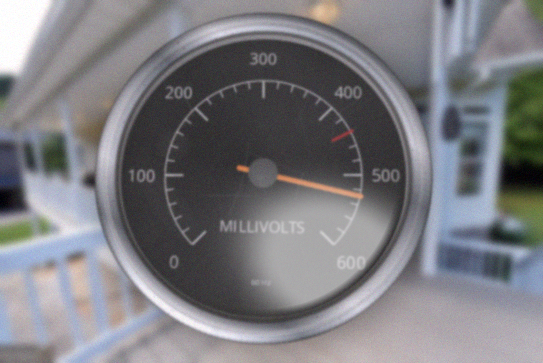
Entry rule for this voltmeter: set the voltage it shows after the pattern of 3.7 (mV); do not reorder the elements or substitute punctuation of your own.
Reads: 530 (mV)
